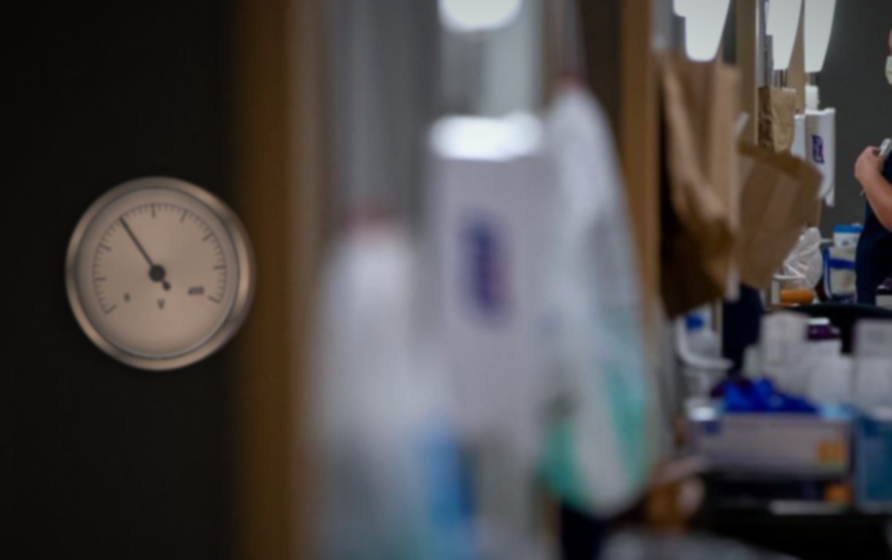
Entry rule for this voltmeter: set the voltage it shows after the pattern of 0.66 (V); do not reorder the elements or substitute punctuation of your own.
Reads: 150 (V)
